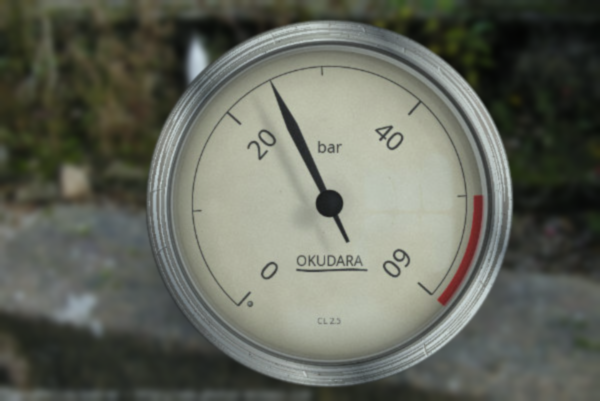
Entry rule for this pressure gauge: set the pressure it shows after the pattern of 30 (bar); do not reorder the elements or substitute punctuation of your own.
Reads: 25 (bar)
